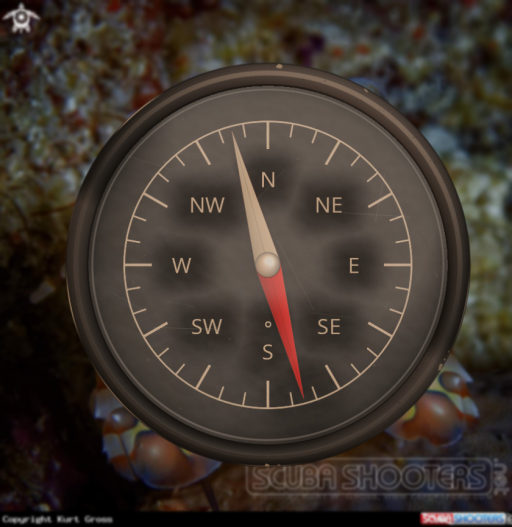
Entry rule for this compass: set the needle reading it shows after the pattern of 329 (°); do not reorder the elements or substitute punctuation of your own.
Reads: 165 (°)
